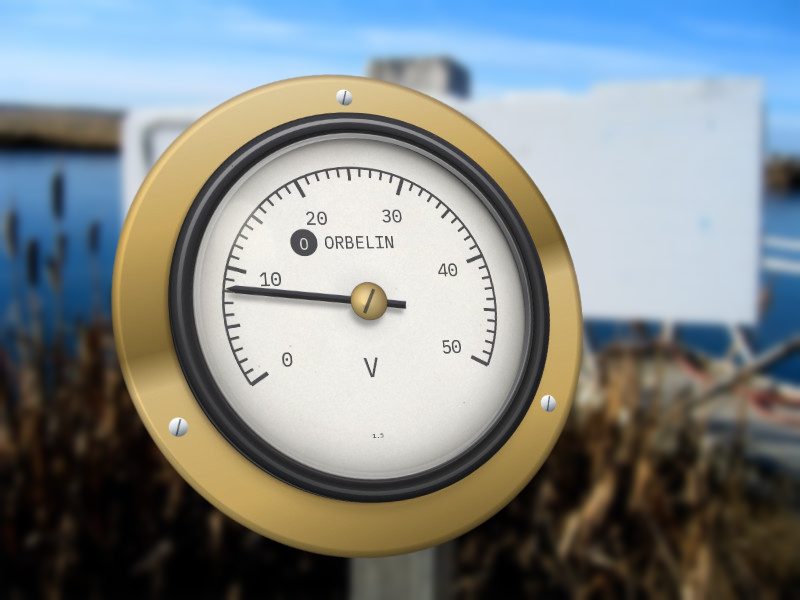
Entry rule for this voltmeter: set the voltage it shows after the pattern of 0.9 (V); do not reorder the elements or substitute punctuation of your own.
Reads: 8 (V)
